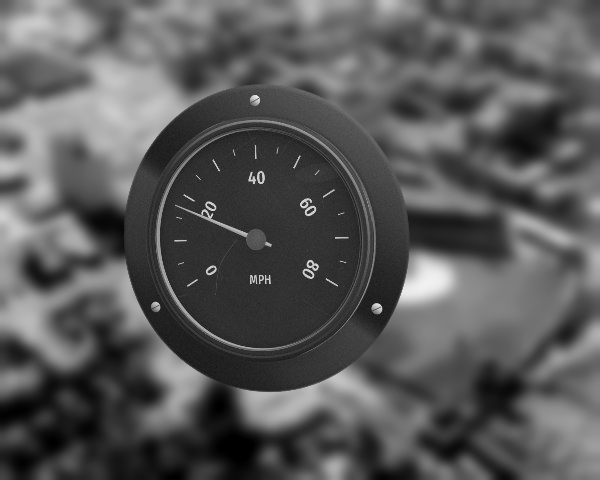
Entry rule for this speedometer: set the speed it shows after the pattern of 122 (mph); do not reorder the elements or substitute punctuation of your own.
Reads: 17.5 (mph)
